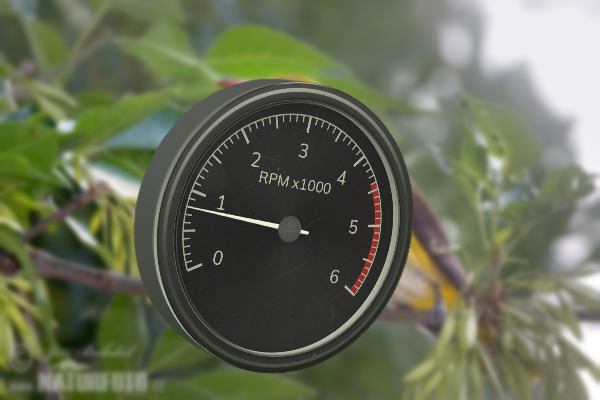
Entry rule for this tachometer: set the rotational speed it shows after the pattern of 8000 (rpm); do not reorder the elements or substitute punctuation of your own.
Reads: 800 (rpm)
